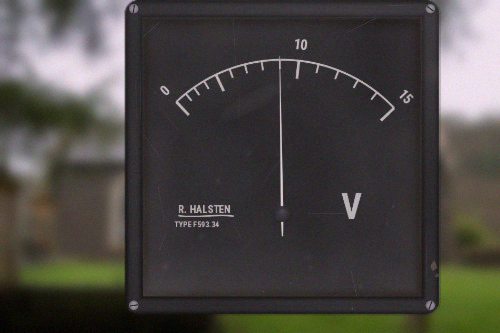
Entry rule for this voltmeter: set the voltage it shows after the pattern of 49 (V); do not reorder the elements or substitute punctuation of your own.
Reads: 9 (V)
